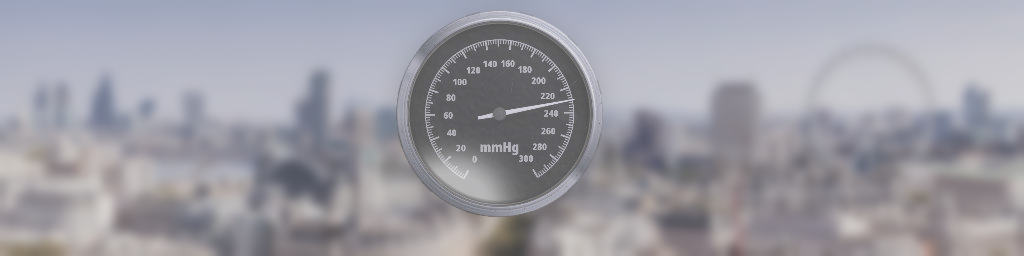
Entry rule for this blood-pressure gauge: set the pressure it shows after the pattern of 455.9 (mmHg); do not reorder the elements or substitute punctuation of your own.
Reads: 230 (mmHg)
